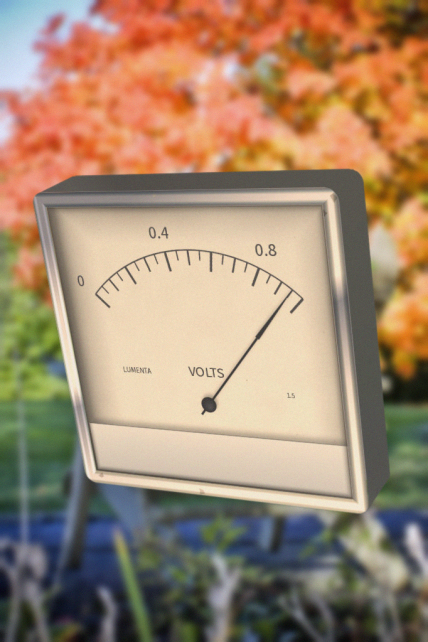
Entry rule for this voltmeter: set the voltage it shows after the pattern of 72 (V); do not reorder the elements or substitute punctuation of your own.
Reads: 0.95 (V)
